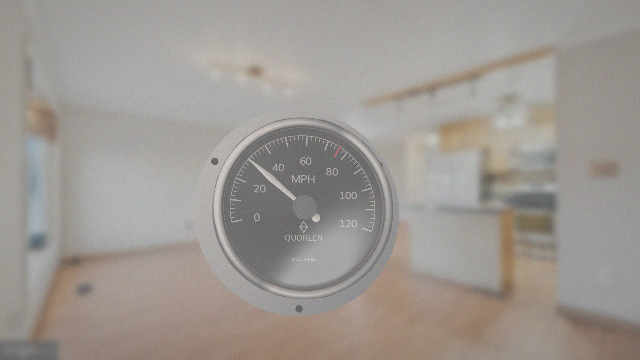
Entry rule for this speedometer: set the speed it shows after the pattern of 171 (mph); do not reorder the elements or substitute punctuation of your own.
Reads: 30 (mph)
